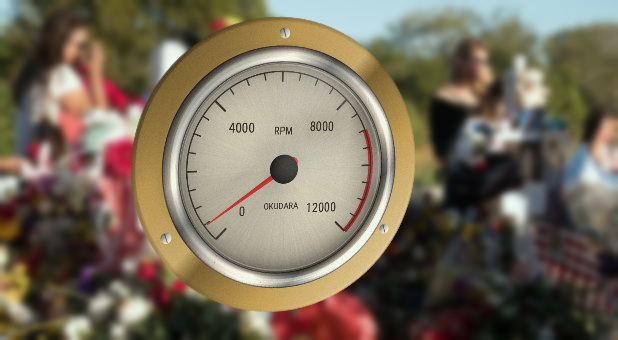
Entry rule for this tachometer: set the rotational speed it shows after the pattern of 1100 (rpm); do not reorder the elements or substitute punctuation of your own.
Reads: 500 (rpm)
